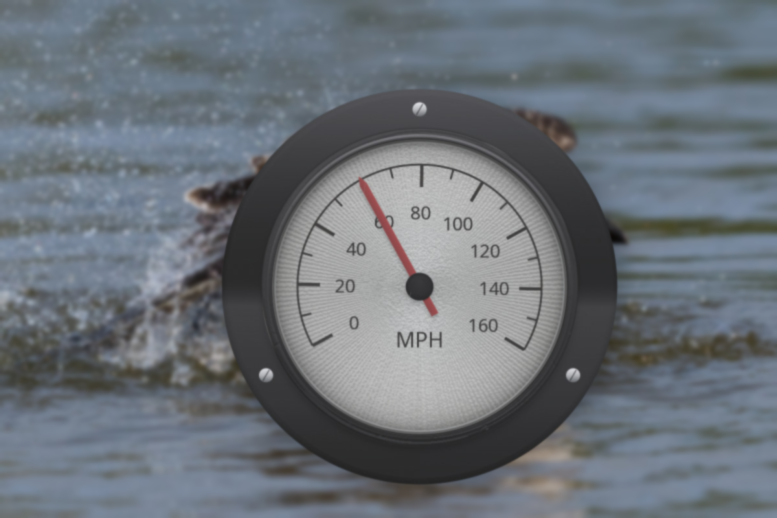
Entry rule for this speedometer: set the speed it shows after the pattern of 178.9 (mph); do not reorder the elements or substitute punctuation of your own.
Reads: 60 (mph)
